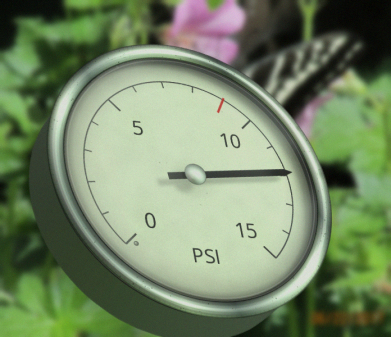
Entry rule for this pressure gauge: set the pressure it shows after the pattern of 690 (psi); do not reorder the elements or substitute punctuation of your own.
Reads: 12 (psi)
